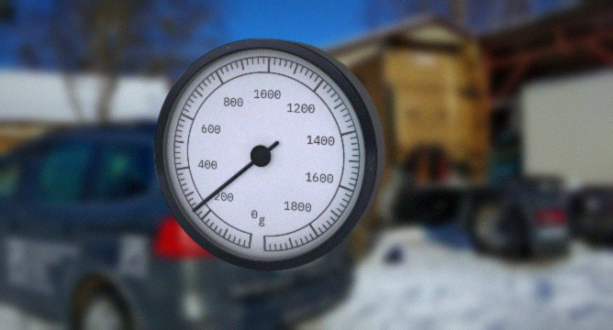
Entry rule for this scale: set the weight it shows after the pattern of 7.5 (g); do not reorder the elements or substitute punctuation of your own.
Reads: 240 (g)
